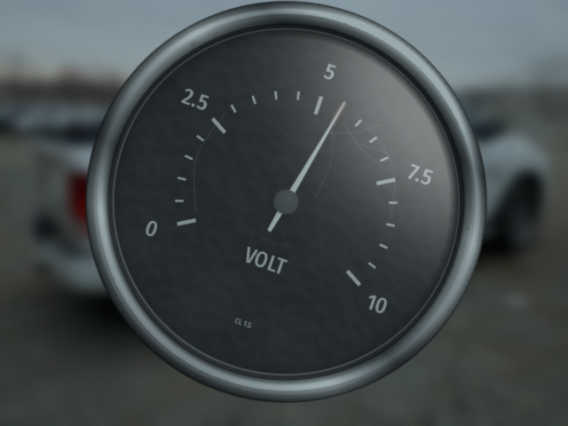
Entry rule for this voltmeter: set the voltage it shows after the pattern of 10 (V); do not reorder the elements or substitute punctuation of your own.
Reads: 5.5 (V)
